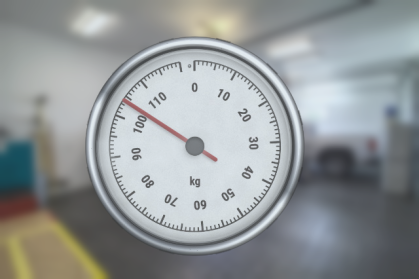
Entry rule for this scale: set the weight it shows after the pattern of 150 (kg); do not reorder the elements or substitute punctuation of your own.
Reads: 104 (kg)
